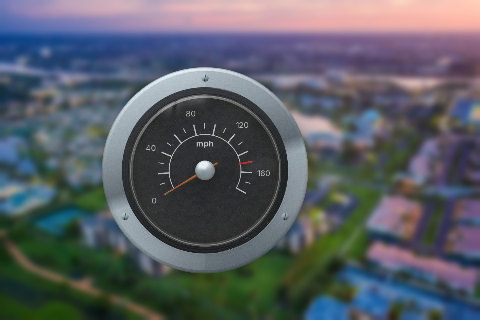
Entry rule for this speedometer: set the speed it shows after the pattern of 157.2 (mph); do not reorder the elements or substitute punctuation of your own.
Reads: 0 (mph)
